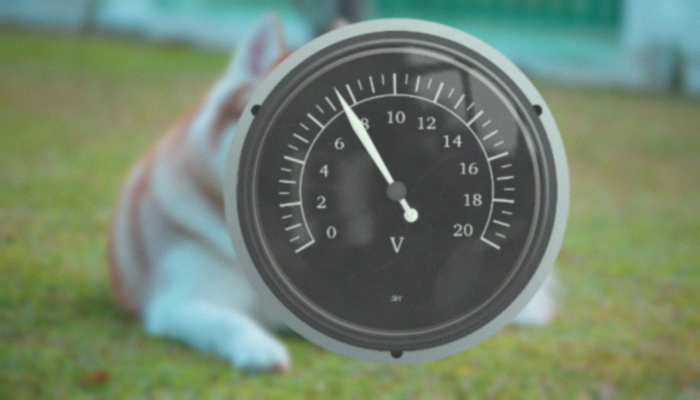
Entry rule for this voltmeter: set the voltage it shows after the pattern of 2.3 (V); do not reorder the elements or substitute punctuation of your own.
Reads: 7.5 (V)
